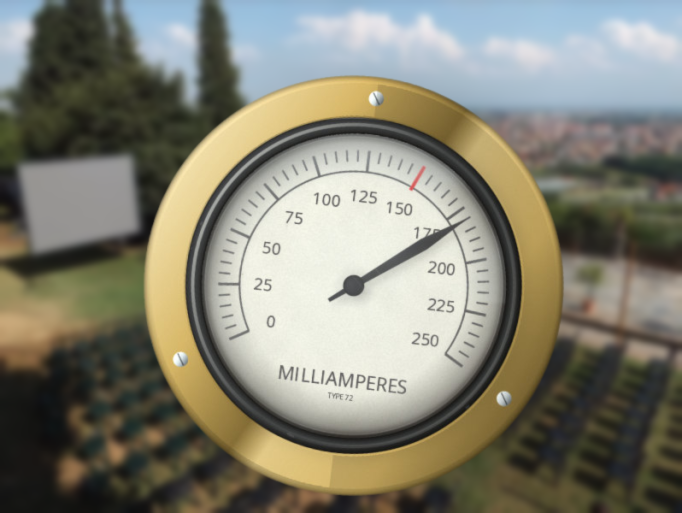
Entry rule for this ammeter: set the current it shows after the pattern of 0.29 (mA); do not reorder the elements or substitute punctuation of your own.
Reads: 180 (mA)
